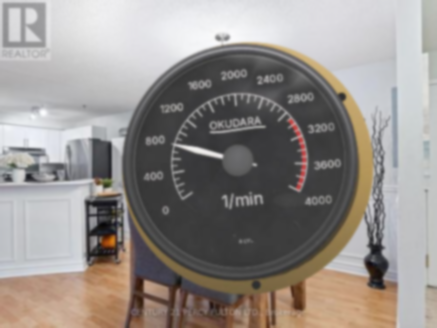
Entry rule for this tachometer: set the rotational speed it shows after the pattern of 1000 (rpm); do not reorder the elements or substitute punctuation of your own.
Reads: 800 (rpm)
